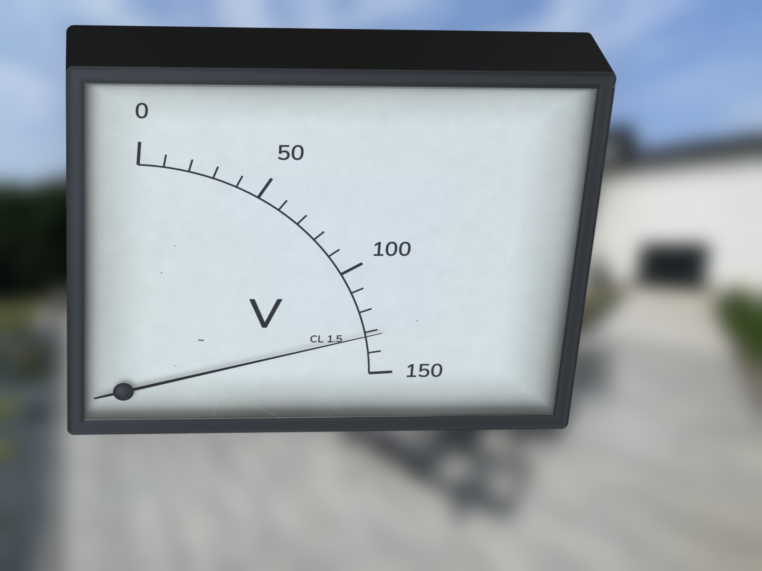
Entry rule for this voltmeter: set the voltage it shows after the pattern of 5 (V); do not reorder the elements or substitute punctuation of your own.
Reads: 130 (V)
